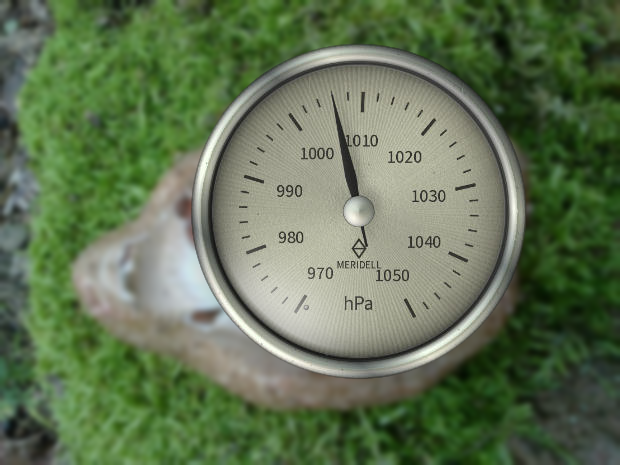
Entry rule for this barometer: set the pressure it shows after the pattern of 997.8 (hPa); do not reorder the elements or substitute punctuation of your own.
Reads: 1006 (hPa)
